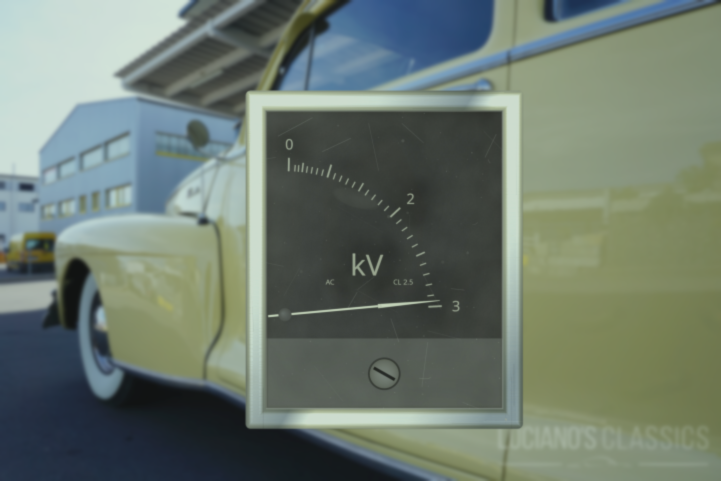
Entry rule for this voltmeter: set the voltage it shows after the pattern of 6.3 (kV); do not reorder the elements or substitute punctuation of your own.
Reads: 2.95 (kV)
